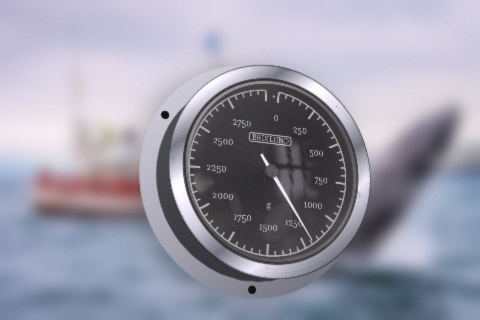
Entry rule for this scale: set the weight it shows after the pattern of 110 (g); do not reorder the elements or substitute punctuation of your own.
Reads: 1200 (g)
